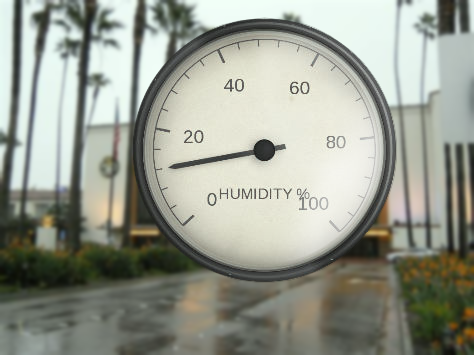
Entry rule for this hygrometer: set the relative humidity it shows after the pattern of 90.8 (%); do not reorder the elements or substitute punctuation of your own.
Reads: 12 (%)
